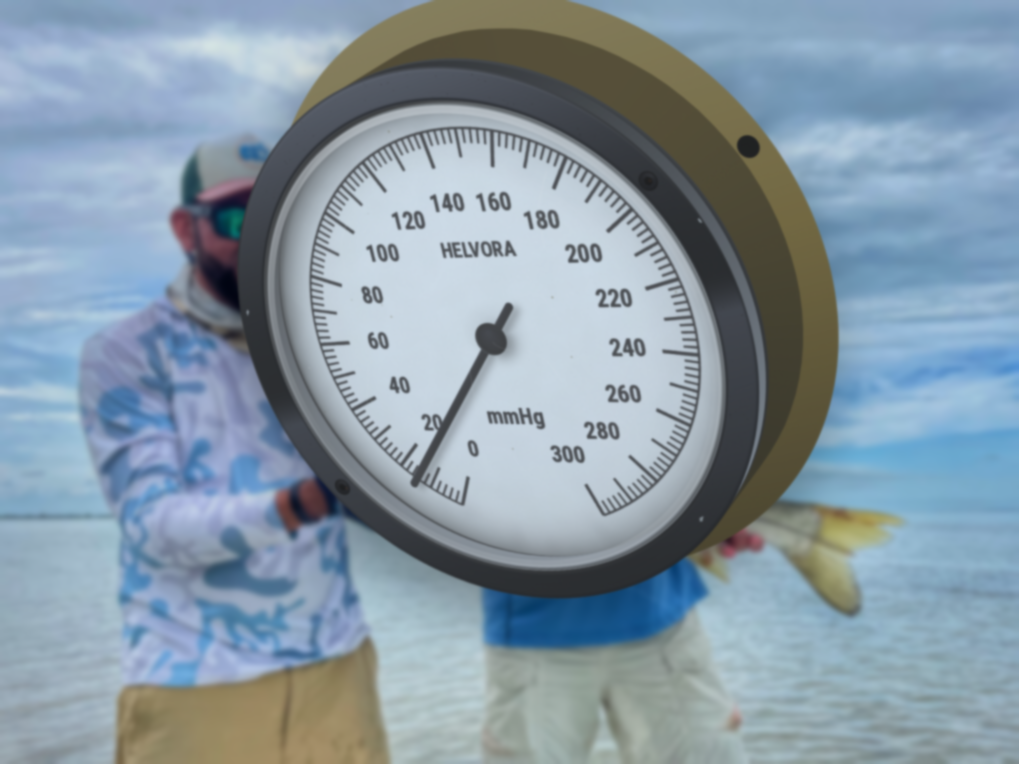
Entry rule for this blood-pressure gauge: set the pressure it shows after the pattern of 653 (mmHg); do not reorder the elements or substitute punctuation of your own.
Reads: 14 (mmHg)
